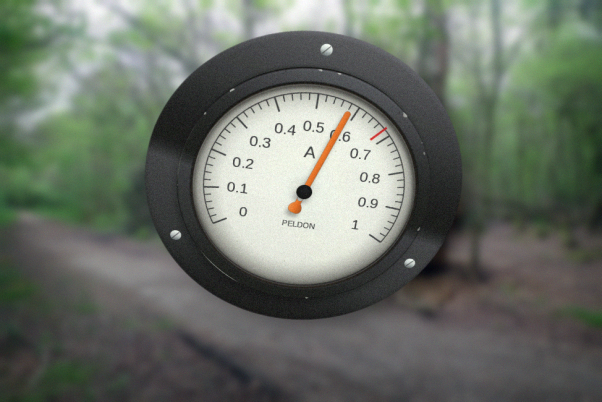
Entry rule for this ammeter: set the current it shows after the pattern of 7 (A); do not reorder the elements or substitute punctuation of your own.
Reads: 0.58 (A)
